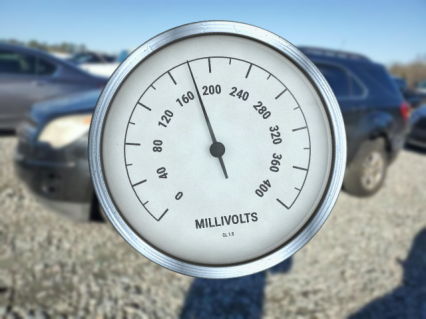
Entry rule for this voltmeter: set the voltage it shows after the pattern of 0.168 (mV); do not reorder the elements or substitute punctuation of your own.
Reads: 180 (mV)
